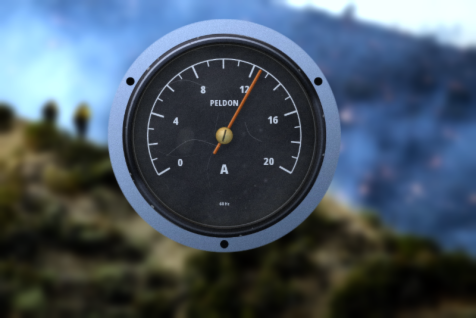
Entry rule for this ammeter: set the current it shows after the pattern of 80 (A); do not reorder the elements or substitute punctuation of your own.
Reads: 12.5 (A)
